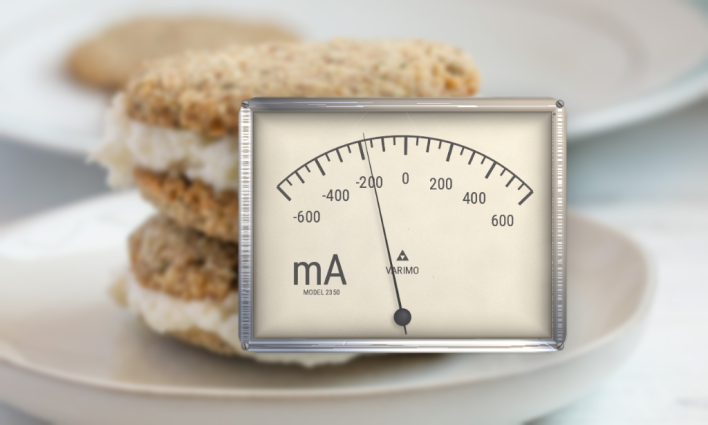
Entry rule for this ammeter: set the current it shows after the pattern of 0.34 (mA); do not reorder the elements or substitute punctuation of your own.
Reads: -175 (mA)
